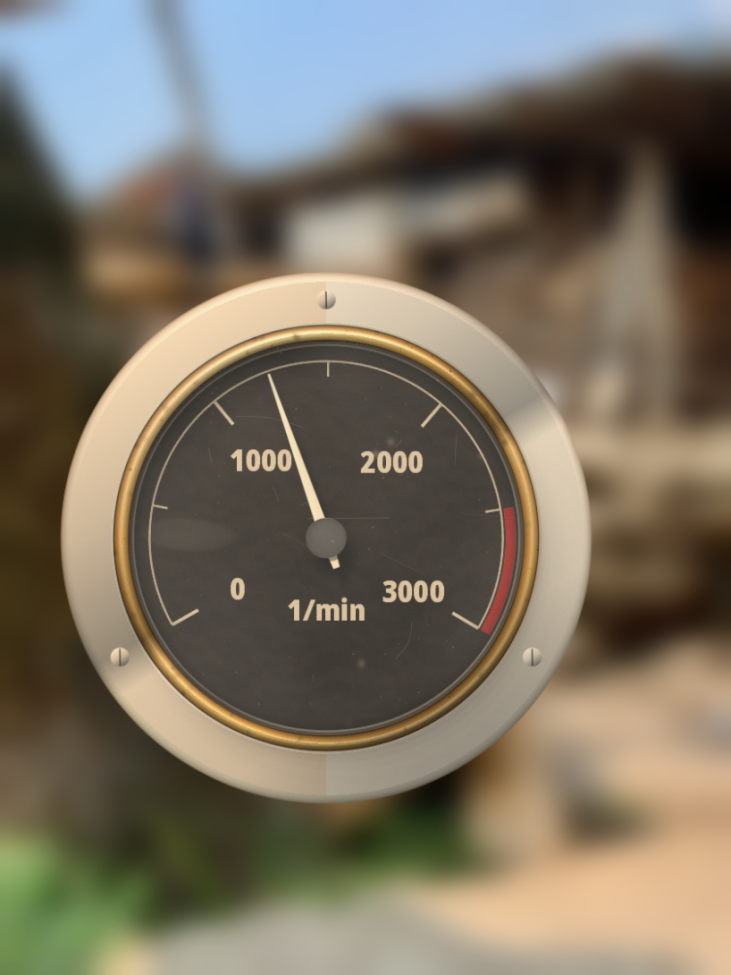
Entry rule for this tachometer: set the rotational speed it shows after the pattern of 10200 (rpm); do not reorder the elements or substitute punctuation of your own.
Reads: 1250 (rpm)
